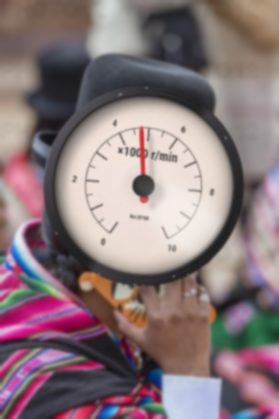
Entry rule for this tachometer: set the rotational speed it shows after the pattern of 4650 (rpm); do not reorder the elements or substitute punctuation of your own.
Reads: 4750 (rpm)
